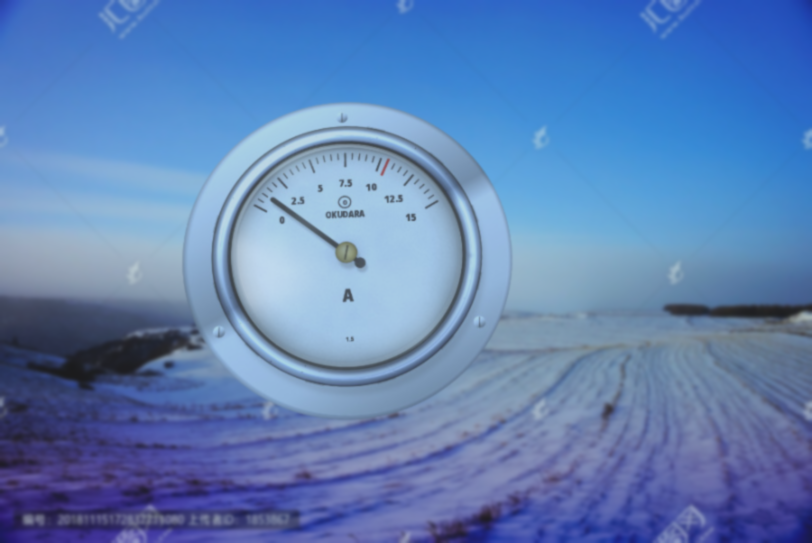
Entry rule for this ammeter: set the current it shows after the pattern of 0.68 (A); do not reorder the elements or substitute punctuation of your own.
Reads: 1 (A)
